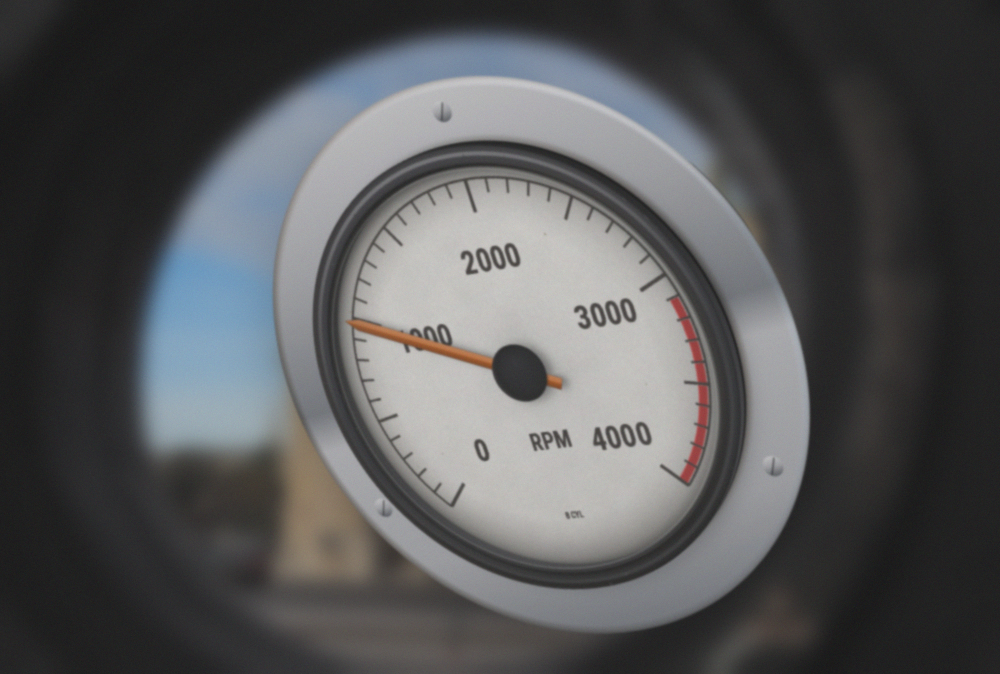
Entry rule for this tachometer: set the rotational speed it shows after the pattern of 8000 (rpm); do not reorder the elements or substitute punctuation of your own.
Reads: 1000 (rpm)
